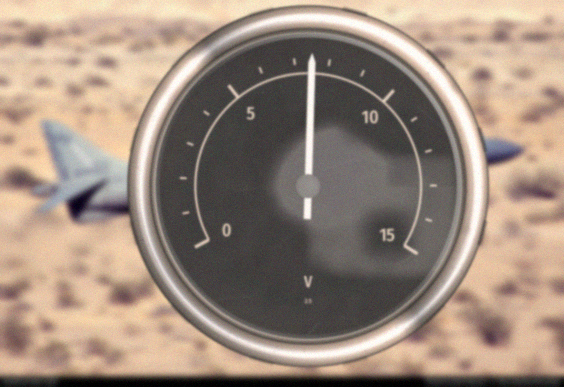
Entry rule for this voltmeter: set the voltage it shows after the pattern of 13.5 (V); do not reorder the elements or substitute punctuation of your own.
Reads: 7.5 (V)
